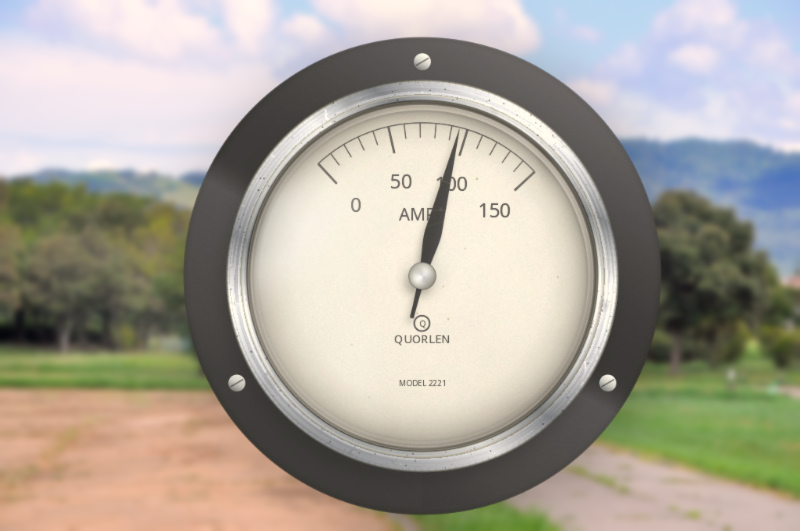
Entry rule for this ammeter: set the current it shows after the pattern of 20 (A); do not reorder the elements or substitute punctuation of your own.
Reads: 95 (A)
